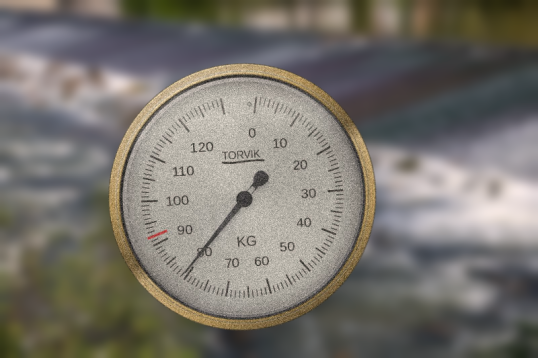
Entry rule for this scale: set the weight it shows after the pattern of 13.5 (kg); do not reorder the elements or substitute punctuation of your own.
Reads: 81 (kg)
